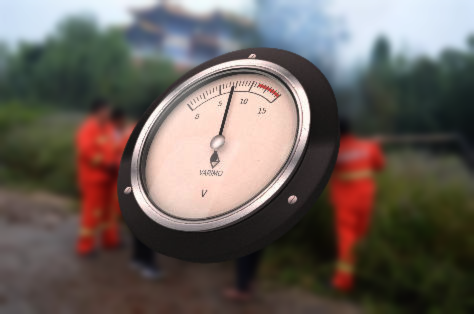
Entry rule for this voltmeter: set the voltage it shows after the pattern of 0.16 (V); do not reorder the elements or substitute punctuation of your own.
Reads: 7.5 (V)
